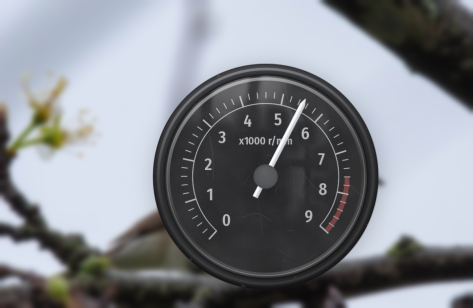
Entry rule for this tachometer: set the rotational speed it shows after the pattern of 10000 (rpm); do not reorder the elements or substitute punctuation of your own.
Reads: 5500 (rpm)
